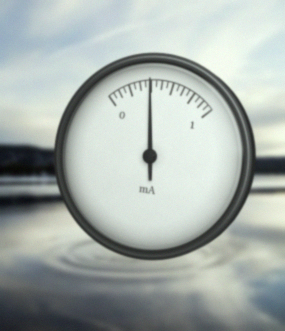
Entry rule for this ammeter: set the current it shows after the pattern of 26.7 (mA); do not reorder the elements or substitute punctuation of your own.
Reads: 0.4 (mA)
